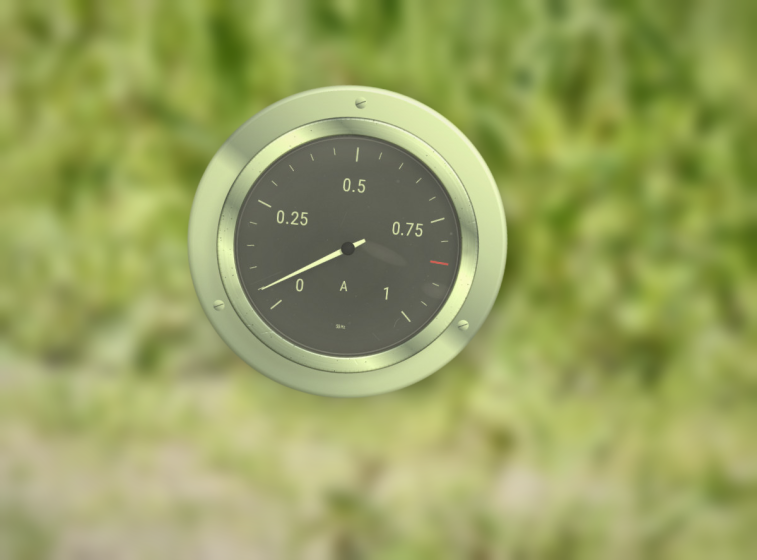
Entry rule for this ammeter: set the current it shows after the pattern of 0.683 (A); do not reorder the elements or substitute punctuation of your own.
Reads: 0.05 (A)
